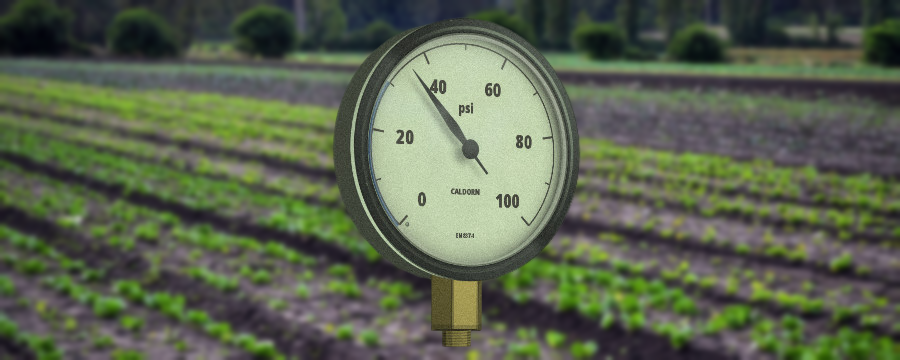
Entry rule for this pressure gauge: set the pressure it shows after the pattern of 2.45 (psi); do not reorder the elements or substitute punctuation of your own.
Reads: 35 (psi)
